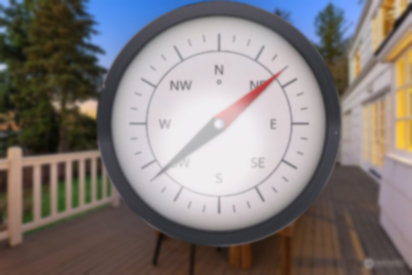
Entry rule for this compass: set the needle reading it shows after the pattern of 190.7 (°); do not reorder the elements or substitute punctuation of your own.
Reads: 50 (°)
